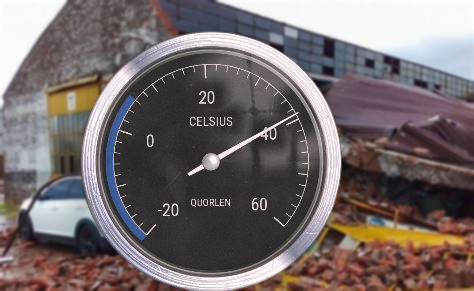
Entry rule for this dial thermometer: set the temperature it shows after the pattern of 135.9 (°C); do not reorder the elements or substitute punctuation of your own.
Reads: 39 (°C)
